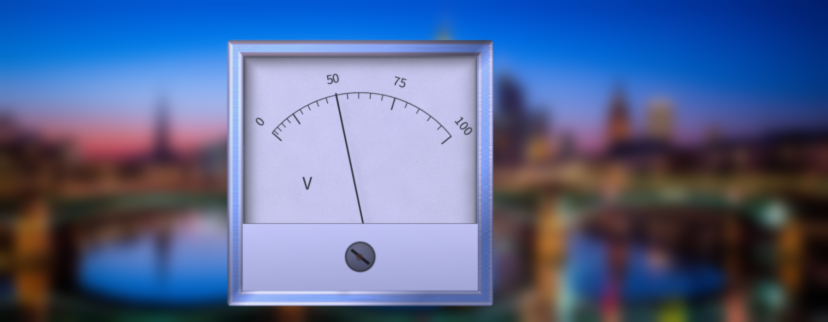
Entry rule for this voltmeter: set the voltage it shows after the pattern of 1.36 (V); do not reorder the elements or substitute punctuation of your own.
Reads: 50 (V)
